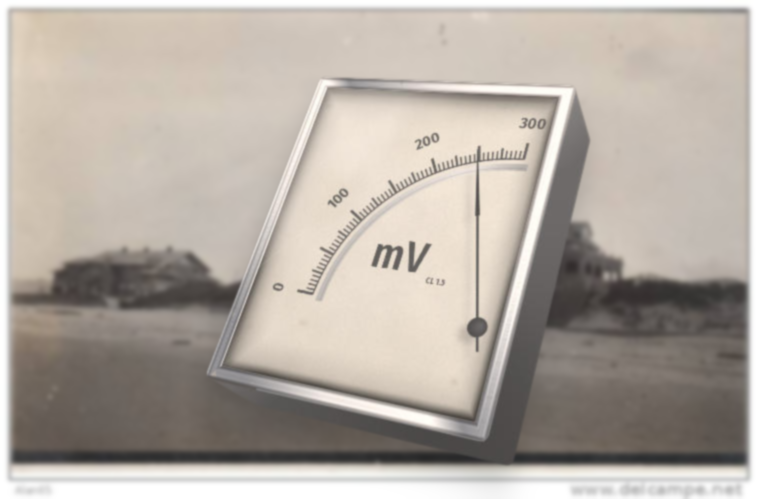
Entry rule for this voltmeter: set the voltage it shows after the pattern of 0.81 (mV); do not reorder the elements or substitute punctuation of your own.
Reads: 250 (mV)
